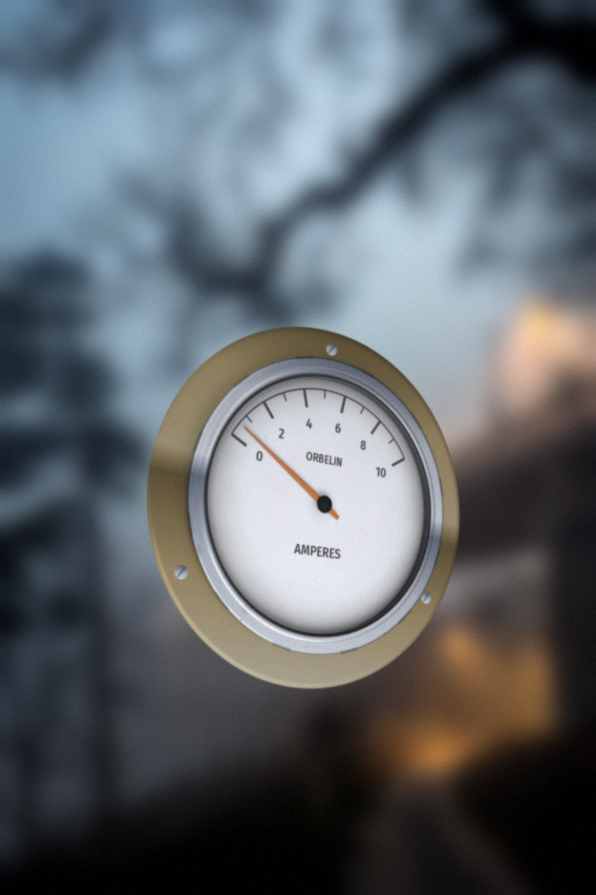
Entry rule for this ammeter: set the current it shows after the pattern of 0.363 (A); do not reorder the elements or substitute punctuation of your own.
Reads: 0.5 (A)
